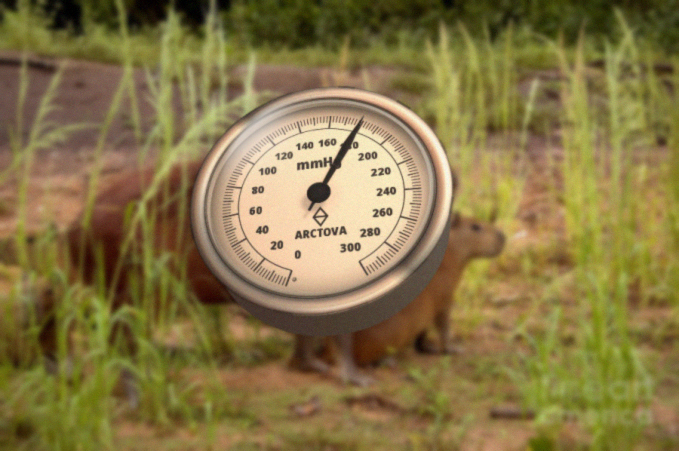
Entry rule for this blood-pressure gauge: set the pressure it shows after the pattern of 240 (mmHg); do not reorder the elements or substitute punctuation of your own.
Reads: 180 (mmHg)
